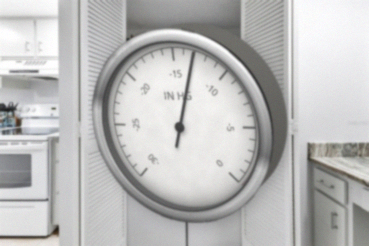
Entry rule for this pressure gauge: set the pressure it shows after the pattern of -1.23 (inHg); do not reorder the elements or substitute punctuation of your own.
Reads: -13 (inHg)
